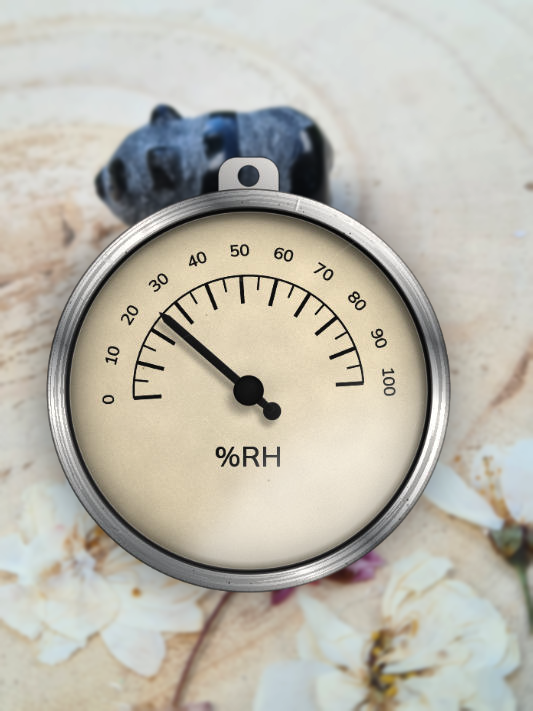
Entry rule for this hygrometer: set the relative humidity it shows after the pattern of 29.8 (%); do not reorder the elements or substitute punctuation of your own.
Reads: 25 (%)
